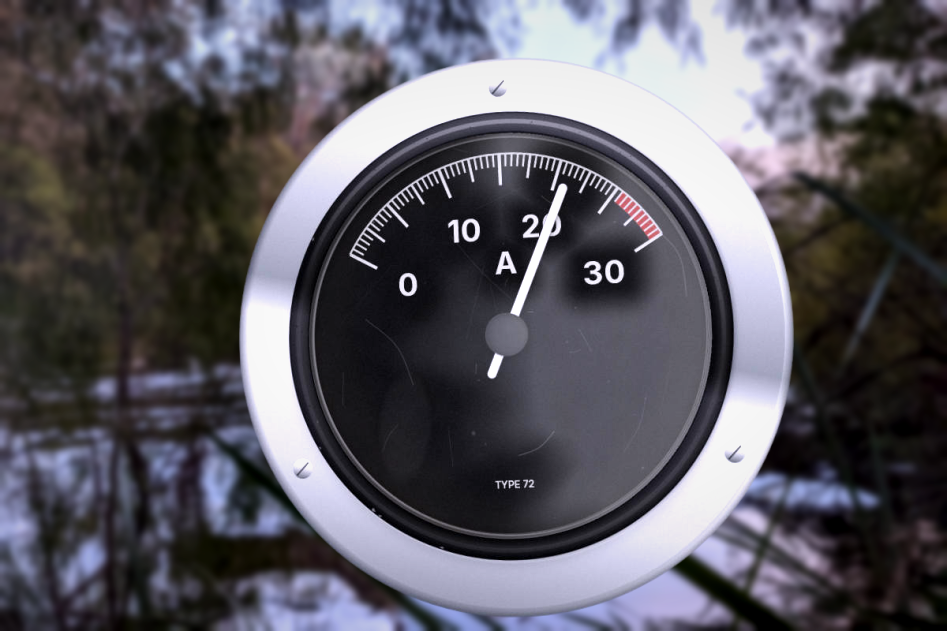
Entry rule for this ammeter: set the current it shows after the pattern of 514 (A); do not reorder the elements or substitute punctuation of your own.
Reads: 21 (A)
